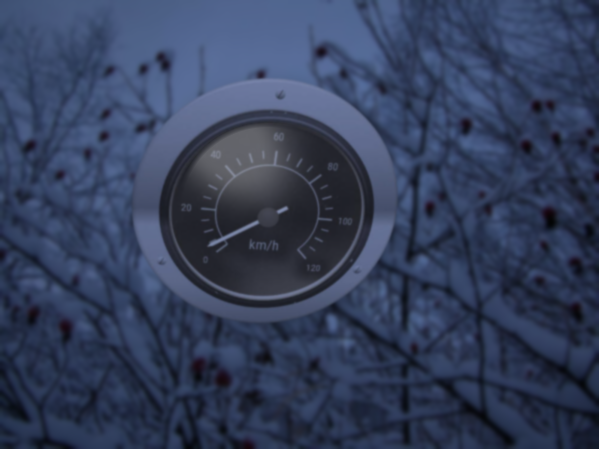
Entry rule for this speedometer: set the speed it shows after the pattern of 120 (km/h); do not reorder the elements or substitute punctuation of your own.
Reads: 5 (km/h)
